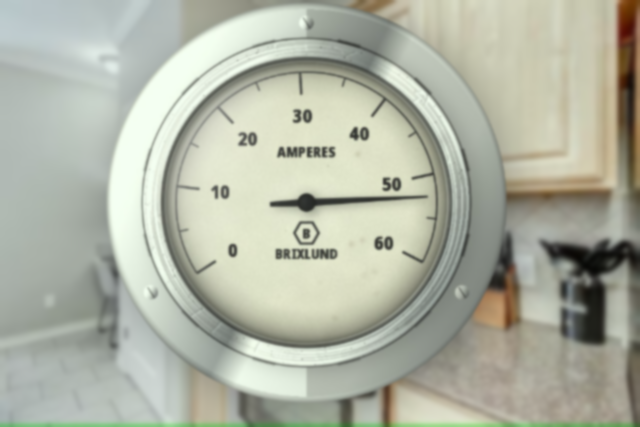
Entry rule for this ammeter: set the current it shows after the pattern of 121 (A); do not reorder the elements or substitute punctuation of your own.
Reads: 52.5 (A)
